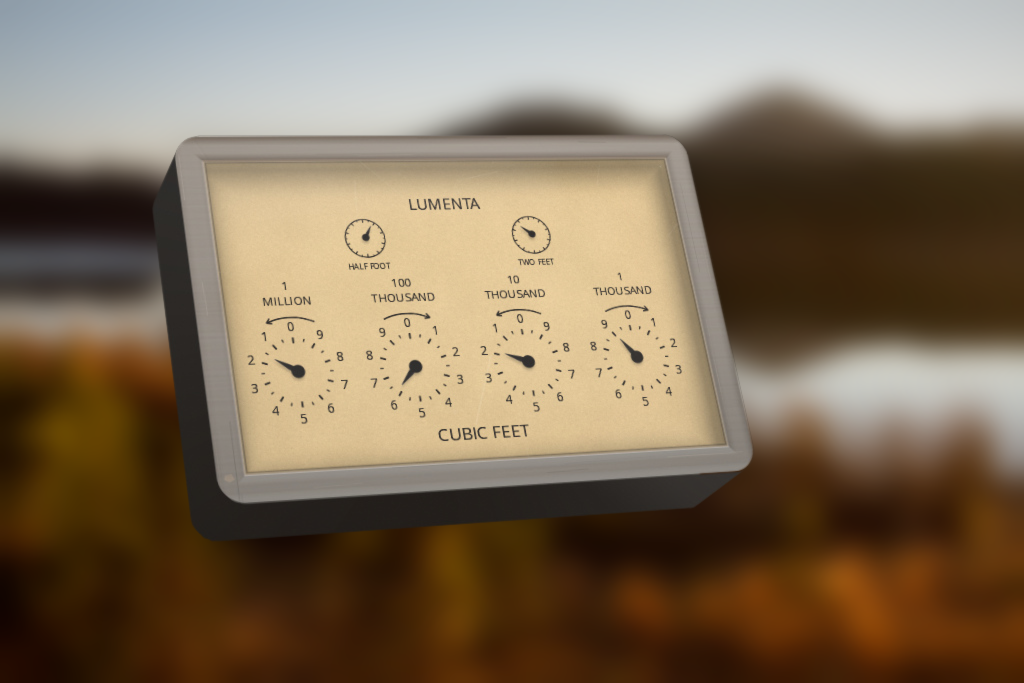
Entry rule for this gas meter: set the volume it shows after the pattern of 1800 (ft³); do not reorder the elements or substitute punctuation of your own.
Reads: 161900 (ft³)
